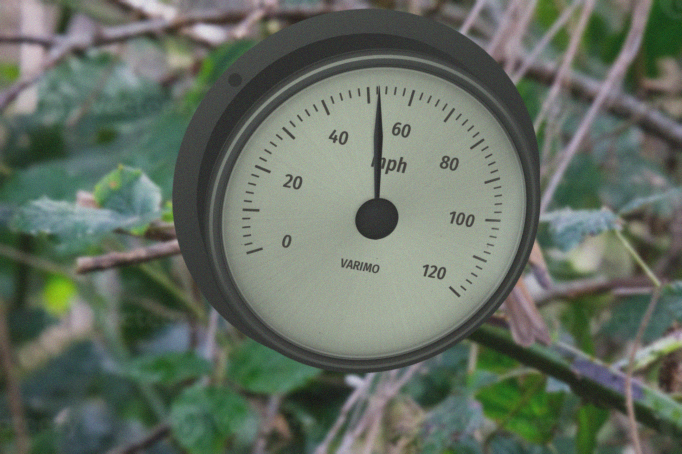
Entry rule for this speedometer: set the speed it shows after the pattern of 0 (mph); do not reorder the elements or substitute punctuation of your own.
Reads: 52 (mph)
